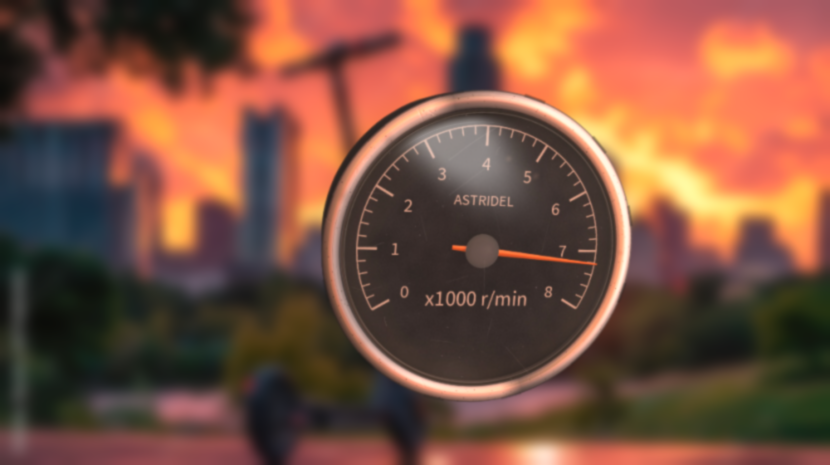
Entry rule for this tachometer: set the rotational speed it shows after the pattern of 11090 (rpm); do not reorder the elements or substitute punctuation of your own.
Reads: 7200 (rpm)
